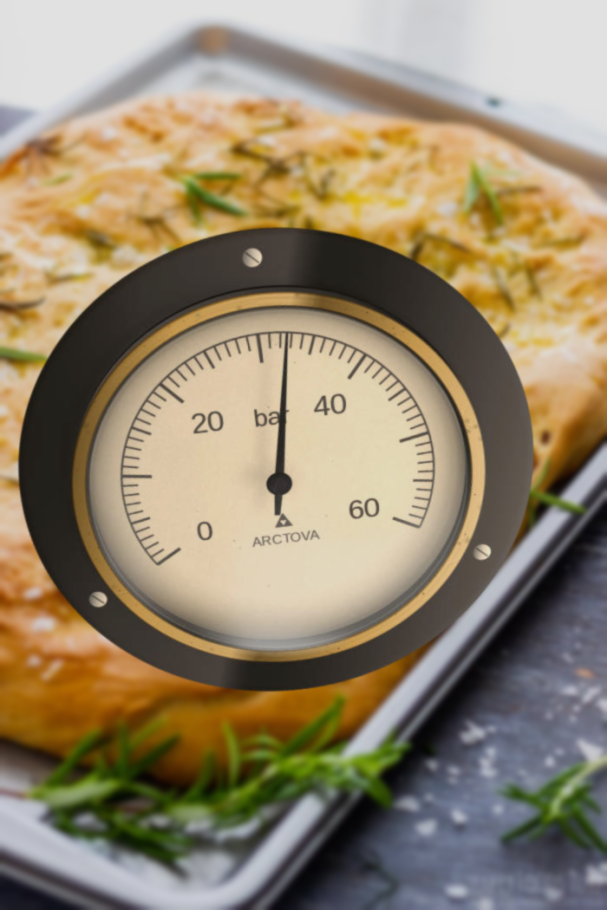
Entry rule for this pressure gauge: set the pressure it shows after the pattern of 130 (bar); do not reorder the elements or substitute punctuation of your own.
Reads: 32.5 (bar)
